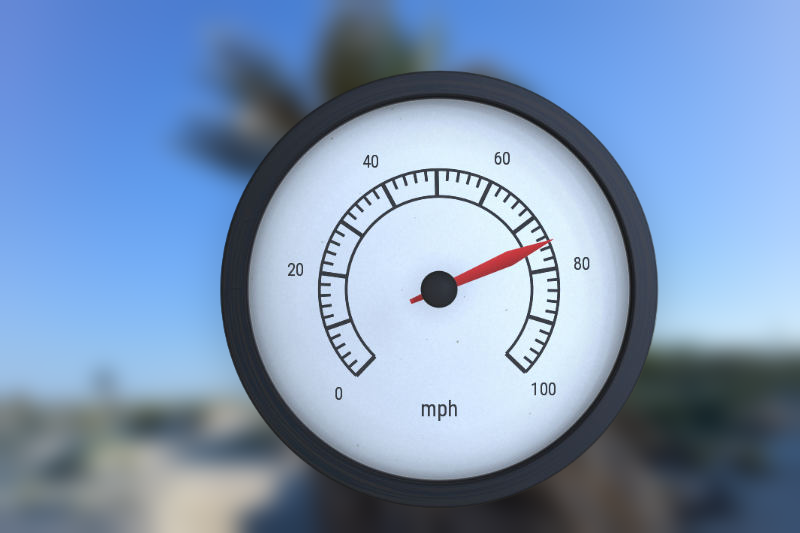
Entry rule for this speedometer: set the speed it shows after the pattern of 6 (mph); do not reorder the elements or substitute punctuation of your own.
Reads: 75 (mph)
